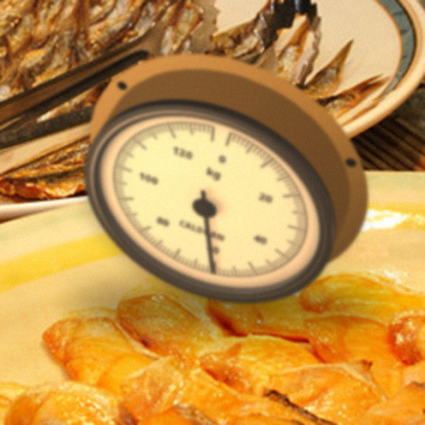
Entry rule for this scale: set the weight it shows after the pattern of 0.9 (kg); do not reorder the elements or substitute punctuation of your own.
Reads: 60 (kg)
